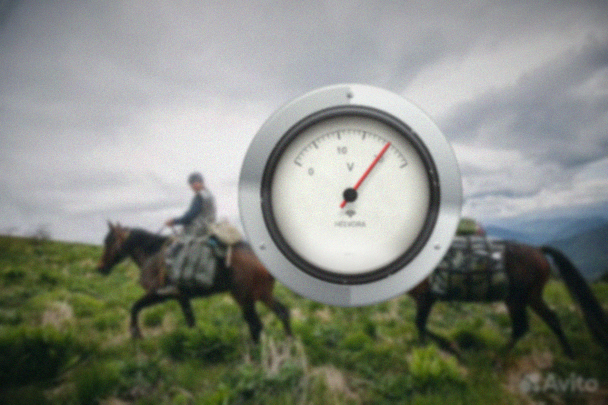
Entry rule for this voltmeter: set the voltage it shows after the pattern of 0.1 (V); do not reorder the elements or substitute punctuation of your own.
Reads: 20 (V)
